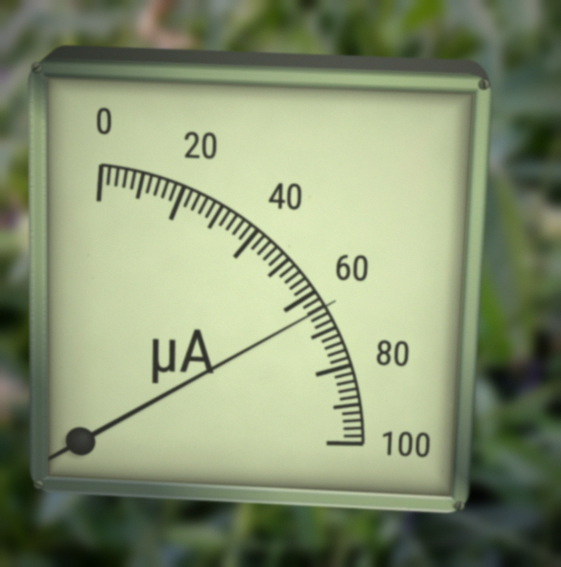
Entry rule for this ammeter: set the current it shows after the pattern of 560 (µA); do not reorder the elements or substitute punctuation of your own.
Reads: 64 (µA)
